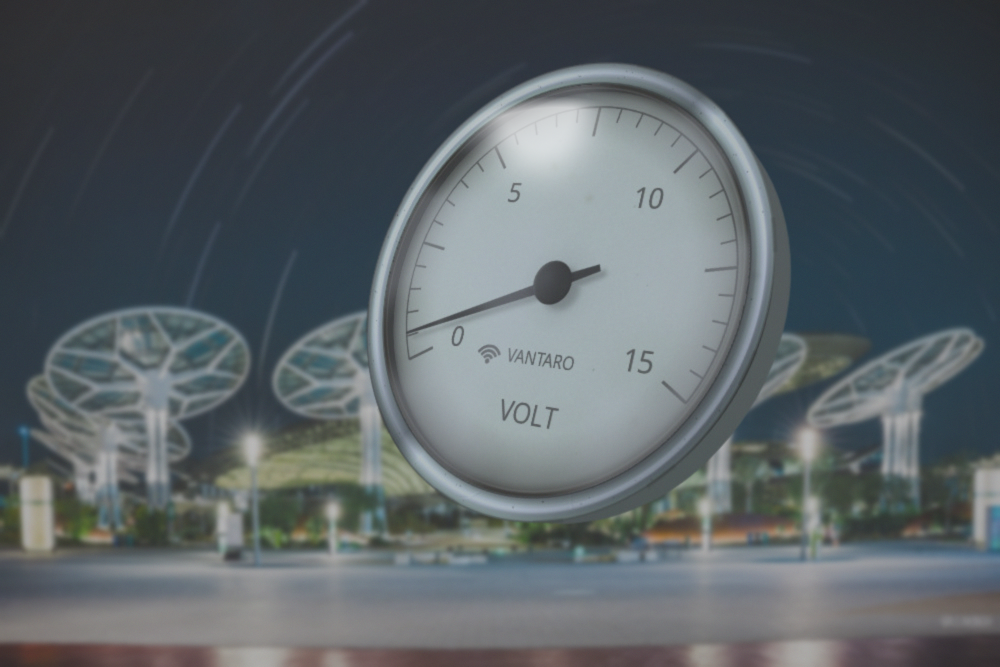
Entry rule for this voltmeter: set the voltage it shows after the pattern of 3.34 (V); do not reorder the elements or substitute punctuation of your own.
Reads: 0.5 (V)
